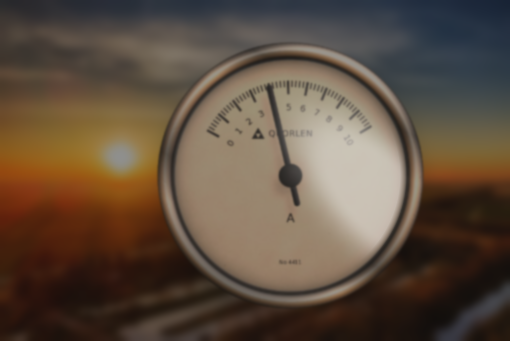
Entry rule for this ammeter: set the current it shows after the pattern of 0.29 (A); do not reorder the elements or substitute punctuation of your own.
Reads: 4 (A)
